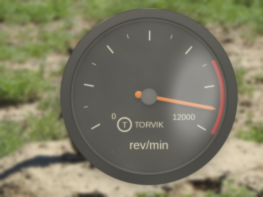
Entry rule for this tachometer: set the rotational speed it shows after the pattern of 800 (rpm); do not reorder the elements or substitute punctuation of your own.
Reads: 11000 (rpm)
